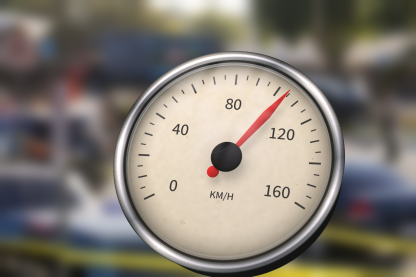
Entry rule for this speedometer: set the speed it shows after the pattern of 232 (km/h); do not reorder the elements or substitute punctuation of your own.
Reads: 105 (km/h)
